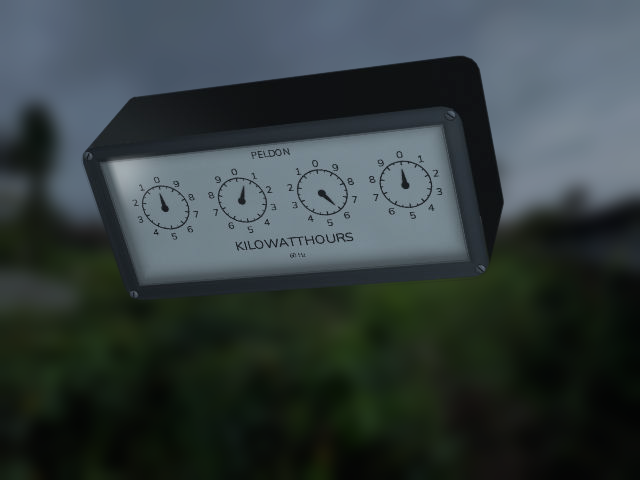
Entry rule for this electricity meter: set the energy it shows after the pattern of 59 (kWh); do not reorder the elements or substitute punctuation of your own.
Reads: 60 (kWh)
